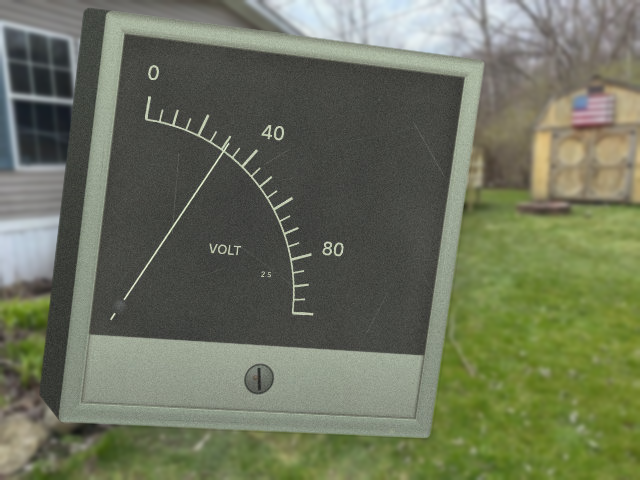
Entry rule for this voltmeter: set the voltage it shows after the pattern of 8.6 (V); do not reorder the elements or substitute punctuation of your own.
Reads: 30 (V)
